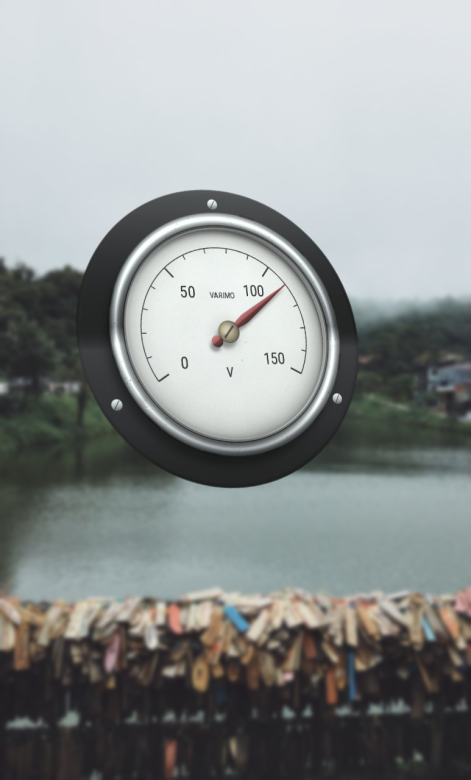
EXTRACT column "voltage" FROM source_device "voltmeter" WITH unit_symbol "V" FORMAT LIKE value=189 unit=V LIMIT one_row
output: value=110 unit=V
